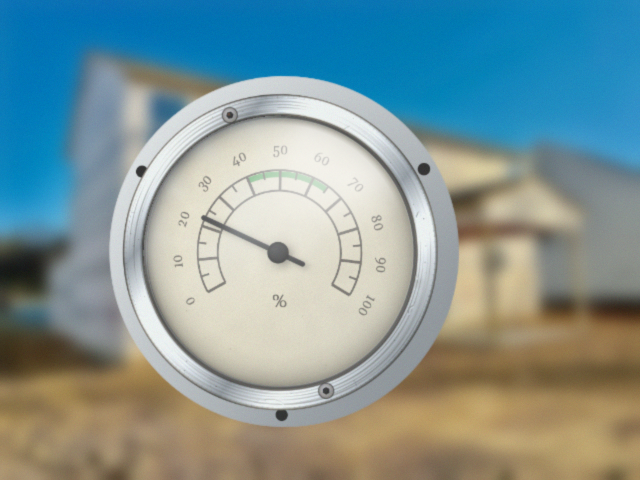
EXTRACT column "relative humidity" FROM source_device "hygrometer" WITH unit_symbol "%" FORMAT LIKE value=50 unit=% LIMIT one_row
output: value=22.5 unit=%
